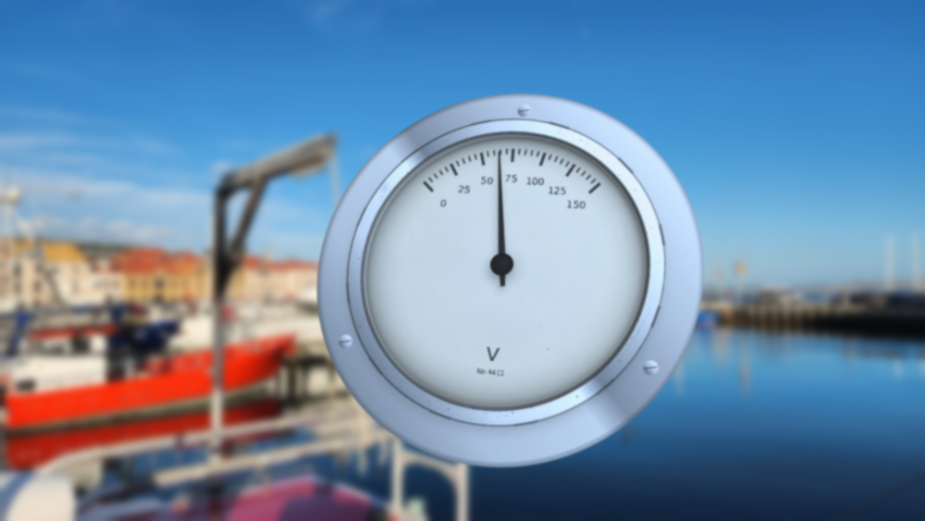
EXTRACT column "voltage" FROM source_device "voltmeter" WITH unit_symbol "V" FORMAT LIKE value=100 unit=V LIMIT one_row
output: value=65 unit=V
